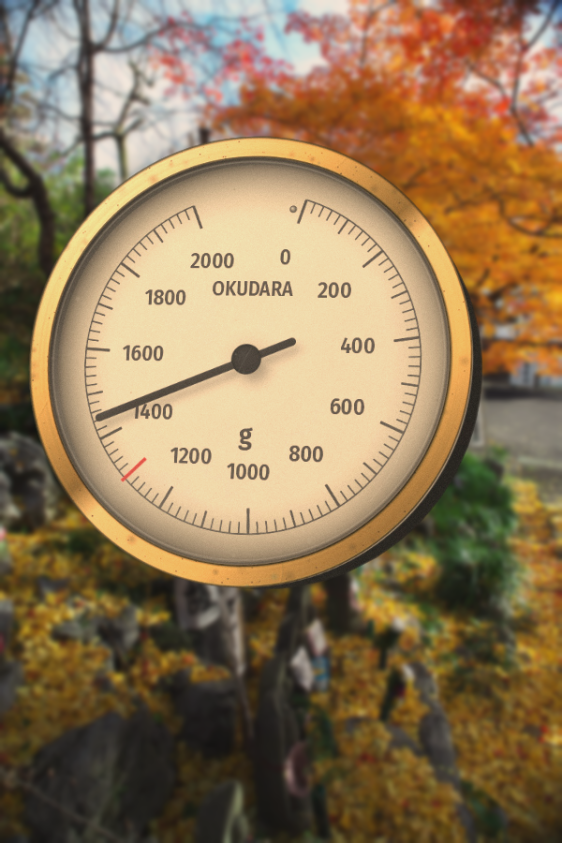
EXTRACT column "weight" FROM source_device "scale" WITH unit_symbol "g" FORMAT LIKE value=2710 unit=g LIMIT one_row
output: value=1440 unit=g
